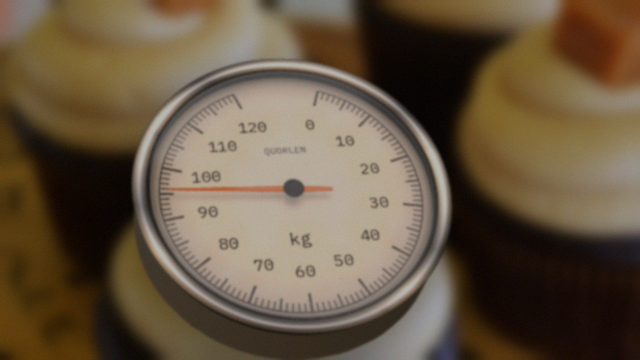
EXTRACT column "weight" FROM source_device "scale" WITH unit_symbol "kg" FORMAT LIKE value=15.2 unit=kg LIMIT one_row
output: value=95 unit=kg
